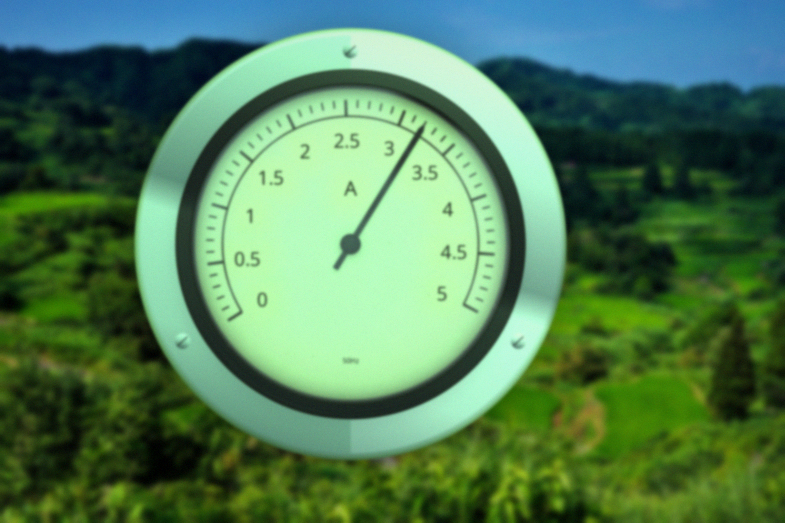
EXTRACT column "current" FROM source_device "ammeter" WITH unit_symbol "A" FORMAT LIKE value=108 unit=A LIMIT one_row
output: value=3.2 unit=A
